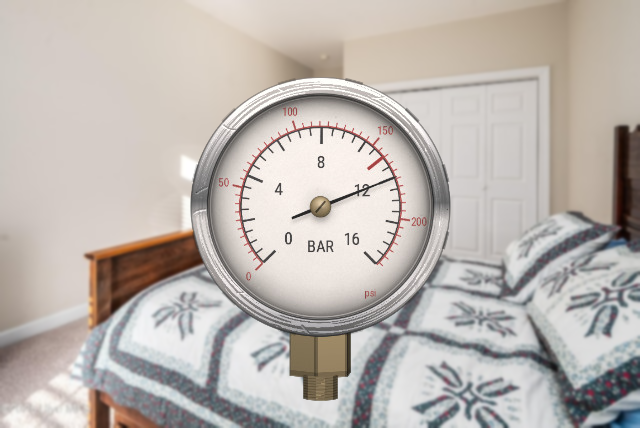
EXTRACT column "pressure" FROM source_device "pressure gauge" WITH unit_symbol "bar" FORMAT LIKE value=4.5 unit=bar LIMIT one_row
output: value=12 unit=bar
